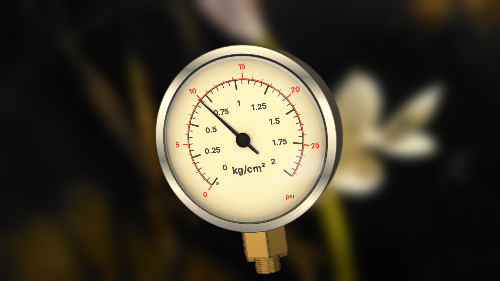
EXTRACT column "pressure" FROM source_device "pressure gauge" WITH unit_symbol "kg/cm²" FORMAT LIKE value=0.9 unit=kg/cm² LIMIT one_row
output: value=0.7 unit=kg/cm²
